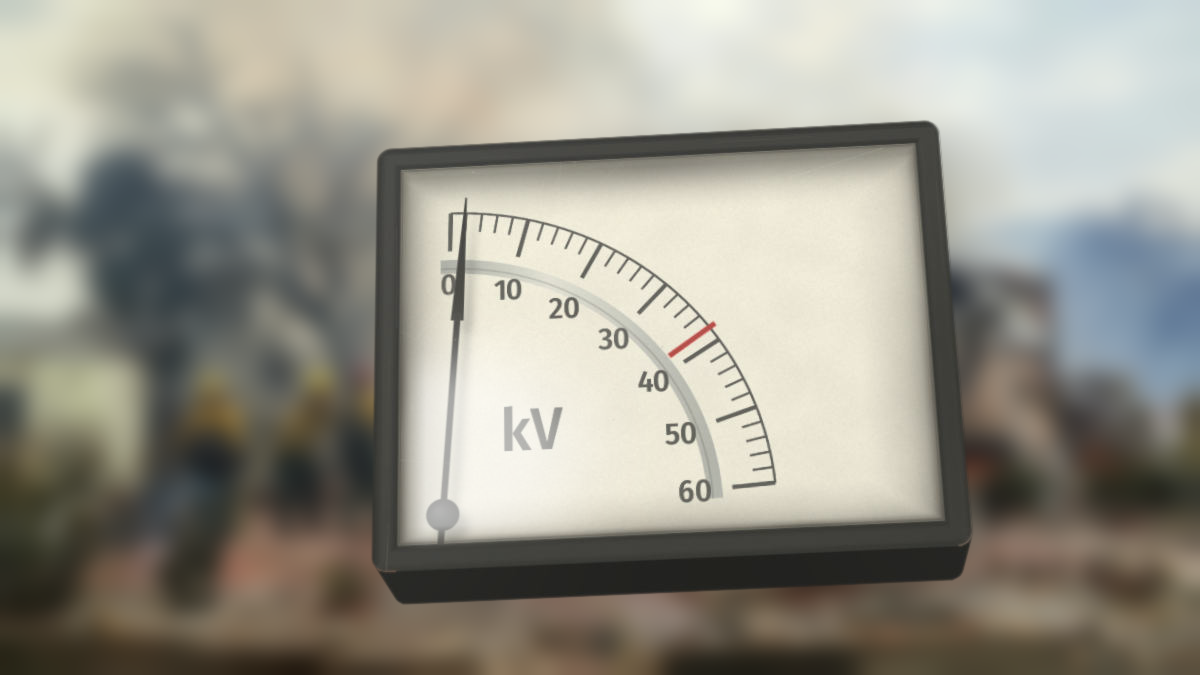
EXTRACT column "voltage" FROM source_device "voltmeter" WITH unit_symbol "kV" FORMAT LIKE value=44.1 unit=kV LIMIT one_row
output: value=2 unit=kV
